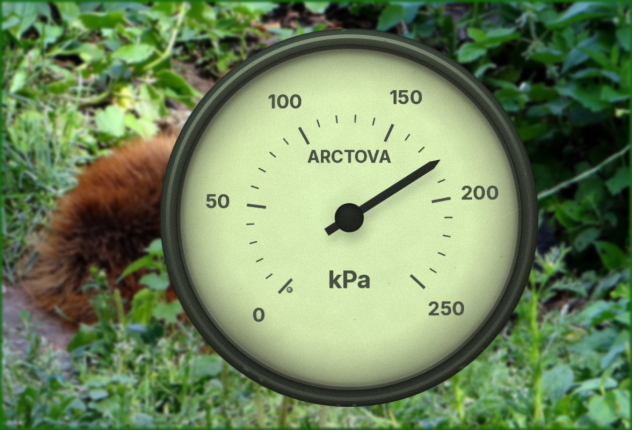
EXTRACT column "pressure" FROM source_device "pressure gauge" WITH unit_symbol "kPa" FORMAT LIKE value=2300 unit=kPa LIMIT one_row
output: value=180 unit=kPa
